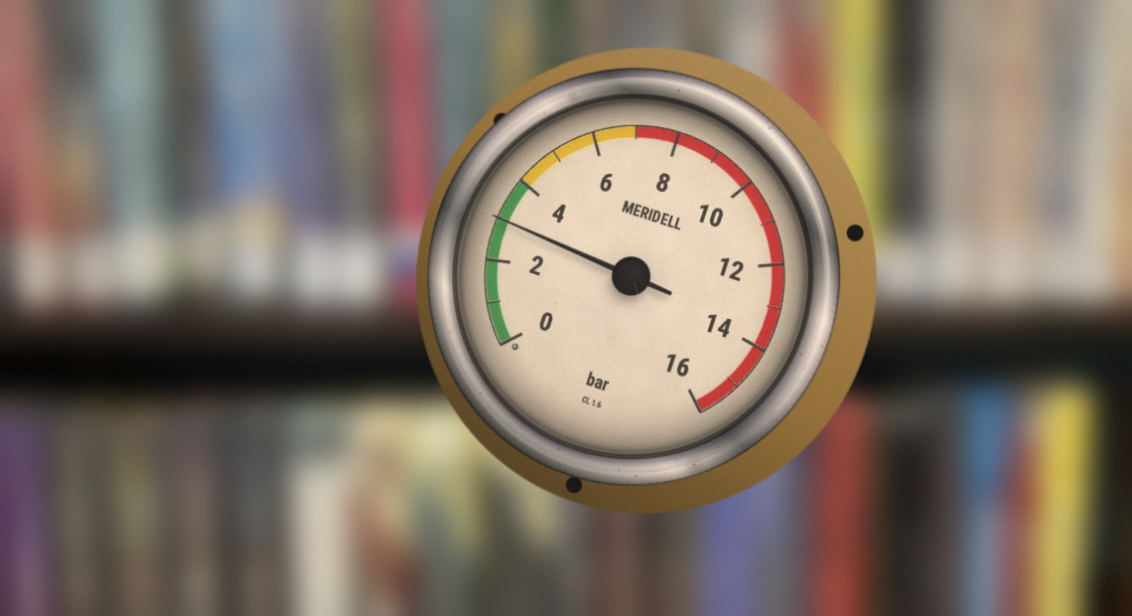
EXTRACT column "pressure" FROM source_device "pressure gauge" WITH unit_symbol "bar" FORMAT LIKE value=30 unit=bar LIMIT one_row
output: value=3 unit=bar
